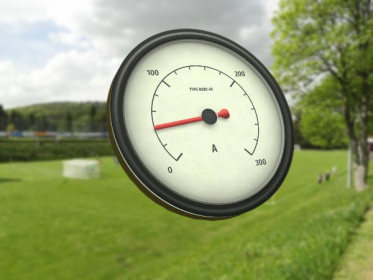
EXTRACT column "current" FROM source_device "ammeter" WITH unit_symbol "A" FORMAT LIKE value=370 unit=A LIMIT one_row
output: value=40 unit=A
